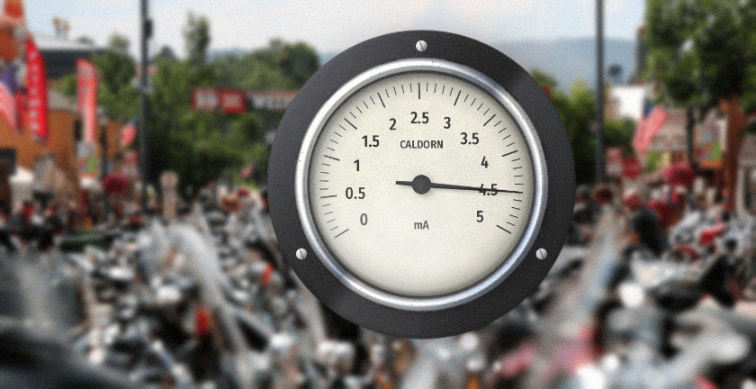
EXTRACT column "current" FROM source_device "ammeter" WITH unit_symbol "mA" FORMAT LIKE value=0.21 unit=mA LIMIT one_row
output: value=4.5 unit=mA
